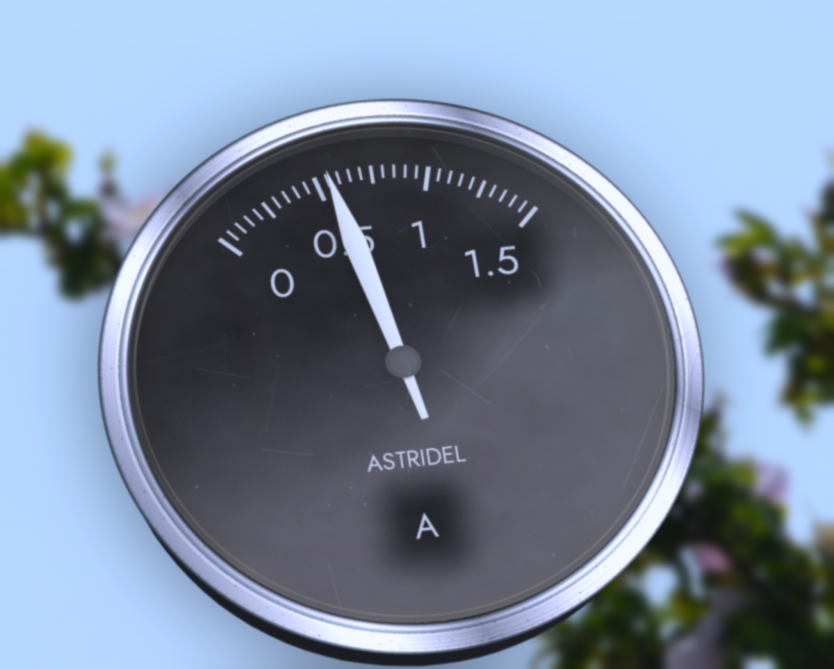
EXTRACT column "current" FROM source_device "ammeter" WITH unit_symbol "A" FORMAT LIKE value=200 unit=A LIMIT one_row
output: value=0.55 unit=A
